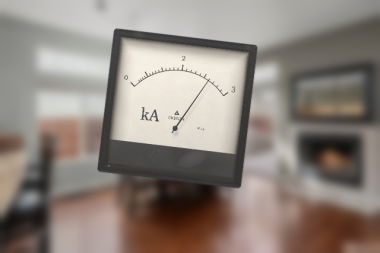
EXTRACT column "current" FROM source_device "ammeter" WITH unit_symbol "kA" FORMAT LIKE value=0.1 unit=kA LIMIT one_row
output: value=2.6 unit=kA
